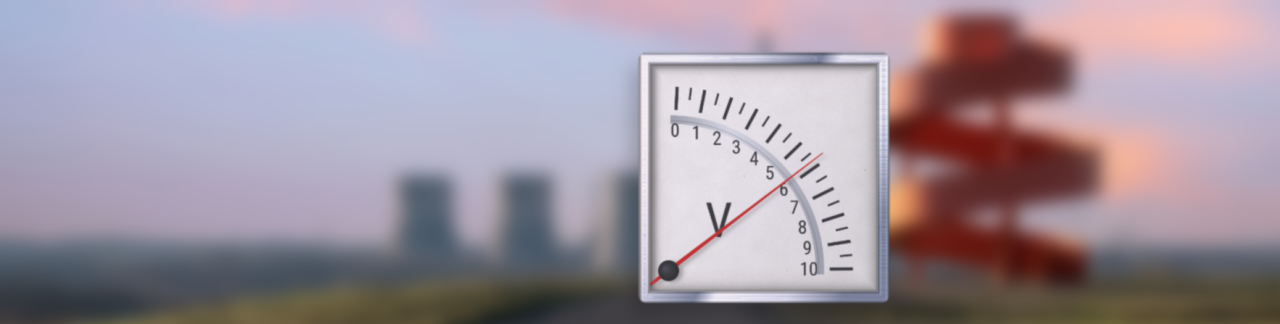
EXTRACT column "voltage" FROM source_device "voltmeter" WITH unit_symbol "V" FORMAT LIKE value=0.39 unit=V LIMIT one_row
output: value=5.75 unit=V
